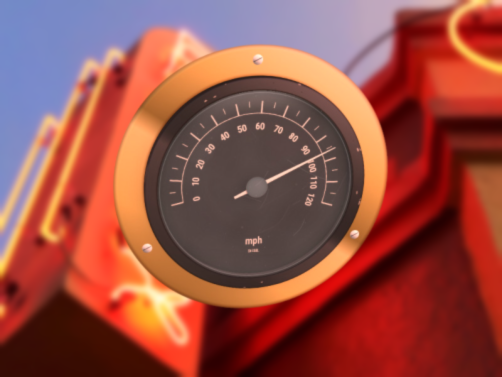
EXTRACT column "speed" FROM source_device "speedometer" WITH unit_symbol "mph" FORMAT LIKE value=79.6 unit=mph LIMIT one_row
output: value=95 unit=mph
